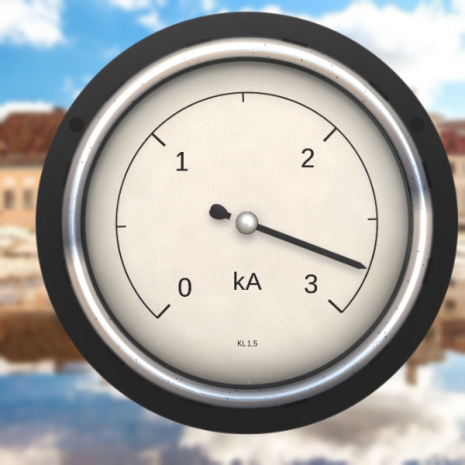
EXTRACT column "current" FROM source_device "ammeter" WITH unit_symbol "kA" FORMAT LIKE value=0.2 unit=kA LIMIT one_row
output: value=2.75 unit=kA
